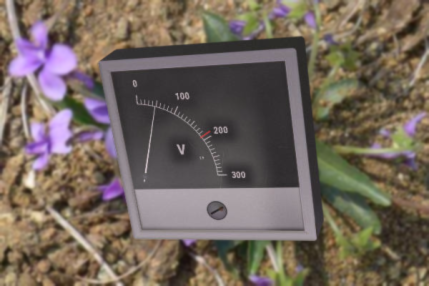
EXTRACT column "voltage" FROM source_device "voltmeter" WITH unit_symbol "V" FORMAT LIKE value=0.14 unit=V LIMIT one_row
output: value=50 unit=V
